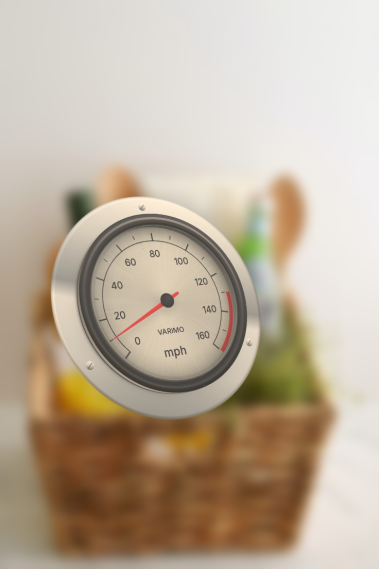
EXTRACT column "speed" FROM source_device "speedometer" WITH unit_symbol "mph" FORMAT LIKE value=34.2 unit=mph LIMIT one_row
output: value=10 unit=mph
